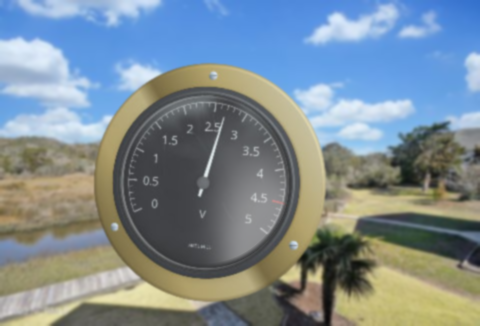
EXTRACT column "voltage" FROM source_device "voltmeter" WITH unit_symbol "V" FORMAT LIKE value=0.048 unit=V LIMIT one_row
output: value=2.7 unit=V
